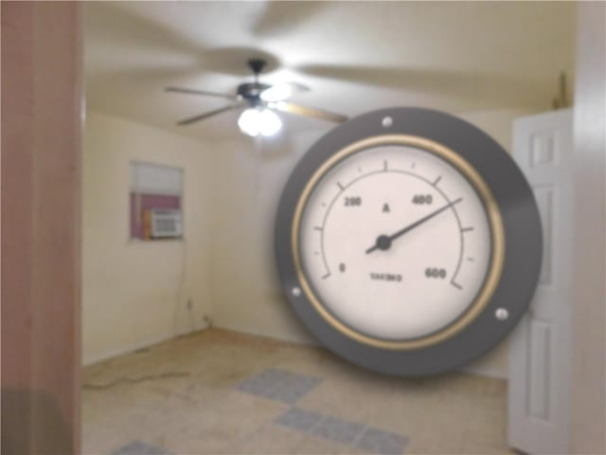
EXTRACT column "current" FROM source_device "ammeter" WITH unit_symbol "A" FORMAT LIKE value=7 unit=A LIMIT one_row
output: value=450 unit=A
